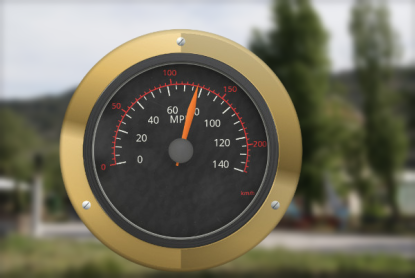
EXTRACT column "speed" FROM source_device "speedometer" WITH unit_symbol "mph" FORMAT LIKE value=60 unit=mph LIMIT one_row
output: value=77.5 unit=mph
